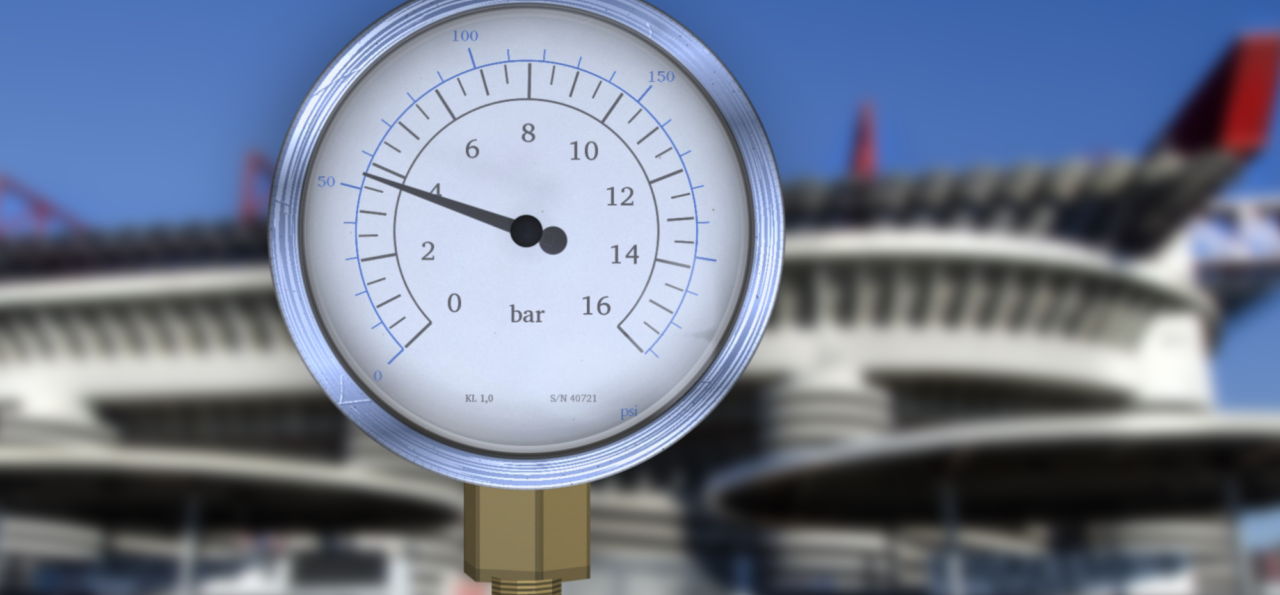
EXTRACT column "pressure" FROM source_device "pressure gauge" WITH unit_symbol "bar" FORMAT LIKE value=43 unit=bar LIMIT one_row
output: value=3.75 unit=bar
